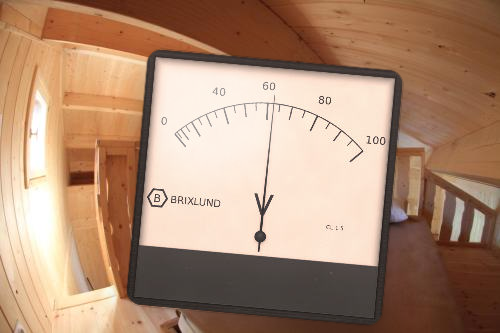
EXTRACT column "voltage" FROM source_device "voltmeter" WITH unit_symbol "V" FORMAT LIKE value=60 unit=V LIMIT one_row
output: value=62.5 unit=V
